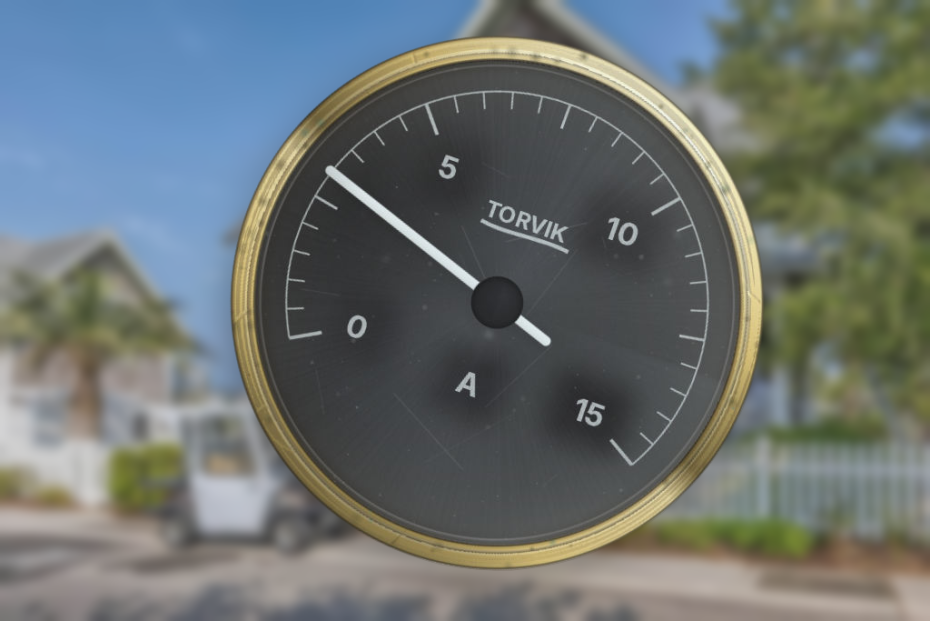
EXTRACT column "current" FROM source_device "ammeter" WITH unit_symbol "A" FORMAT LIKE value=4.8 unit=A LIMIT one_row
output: value=3 unit=A
